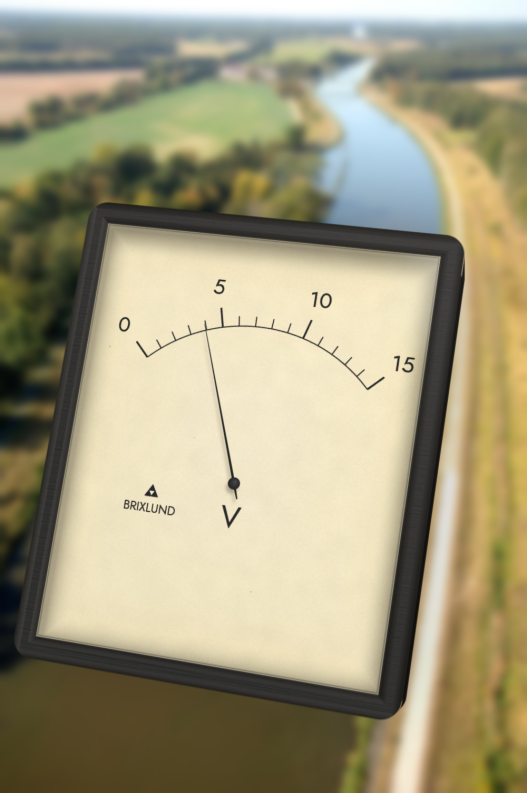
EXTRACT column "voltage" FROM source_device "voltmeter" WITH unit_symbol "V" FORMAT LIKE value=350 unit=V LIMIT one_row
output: value=4 unit=V
